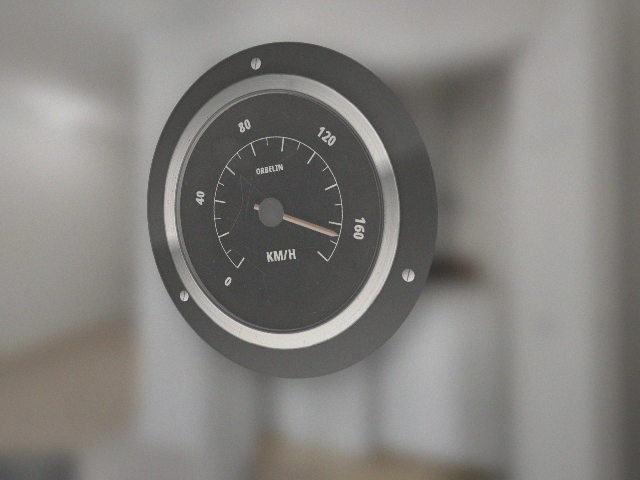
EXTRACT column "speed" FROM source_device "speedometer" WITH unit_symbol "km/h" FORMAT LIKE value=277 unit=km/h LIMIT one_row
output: value=165 unit=km/h
